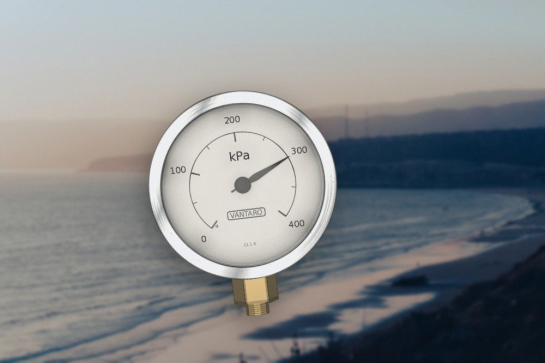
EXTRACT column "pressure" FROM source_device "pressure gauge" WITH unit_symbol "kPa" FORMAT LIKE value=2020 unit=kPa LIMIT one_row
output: value=300 unit=kPa
